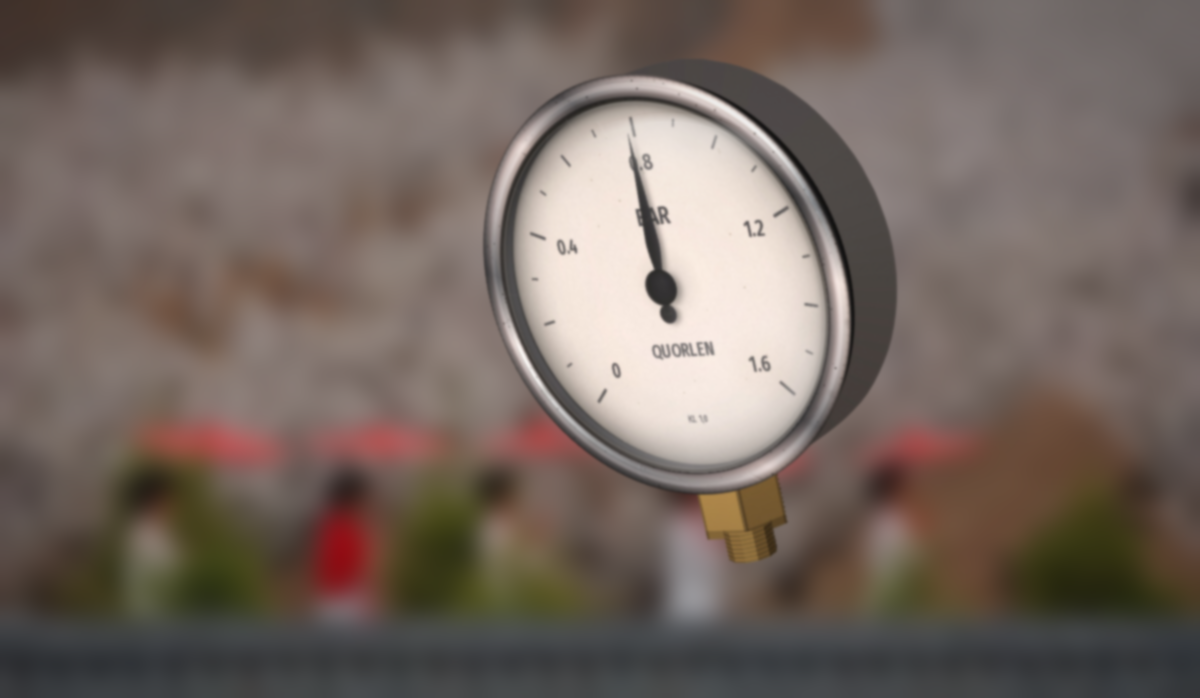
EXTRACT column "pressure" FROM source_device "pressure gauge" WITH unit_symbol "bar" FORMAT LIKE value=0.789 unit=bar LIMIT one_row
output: value=0.8 unit=bar
